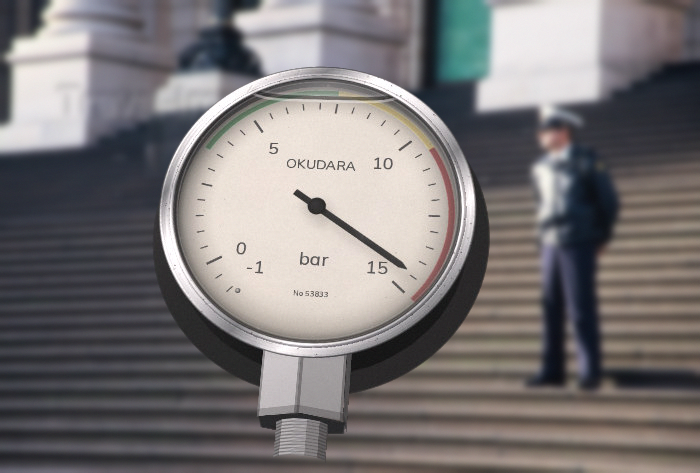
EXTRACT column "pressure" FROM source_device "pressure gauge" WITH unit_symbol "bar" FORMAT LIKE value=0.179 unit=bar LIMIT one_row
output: value=14.5 unit=bar
